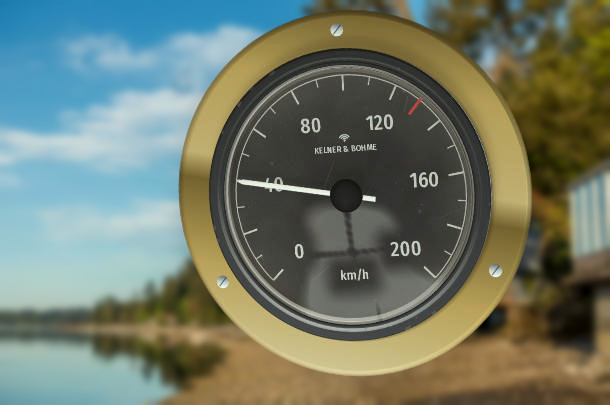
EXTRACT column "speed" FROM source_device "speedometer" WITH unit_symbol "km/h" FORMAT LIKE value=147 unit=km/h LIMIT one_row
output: value=40 unit=km/h
